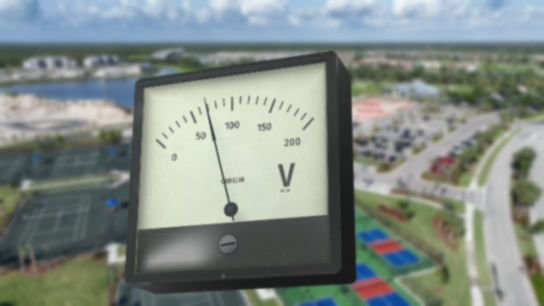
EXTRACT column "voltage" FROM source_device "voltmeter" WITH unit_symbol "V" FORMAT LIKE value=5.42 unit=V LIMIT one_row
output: value=70 unit=V
